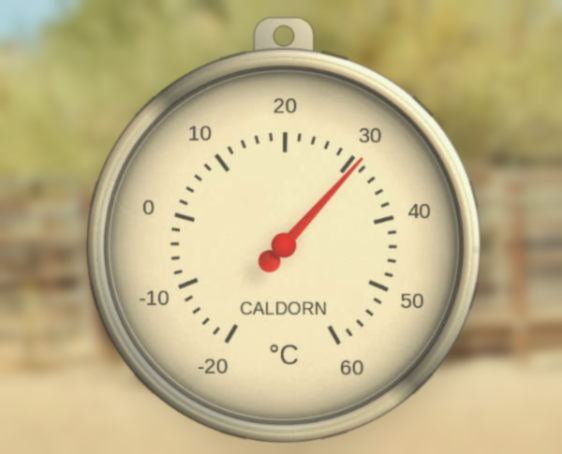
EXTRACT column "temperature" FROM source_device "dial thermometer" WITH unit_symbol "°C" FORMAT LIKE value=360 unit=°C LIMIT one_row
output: value=31 unit=°C
